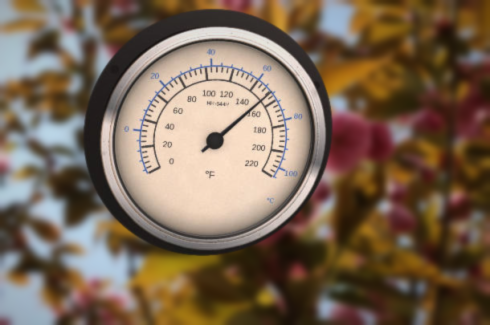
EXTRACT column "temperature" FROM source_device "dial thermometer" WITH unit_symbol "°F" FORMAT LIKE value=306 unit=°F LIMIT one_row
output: value=152 unit=°F
